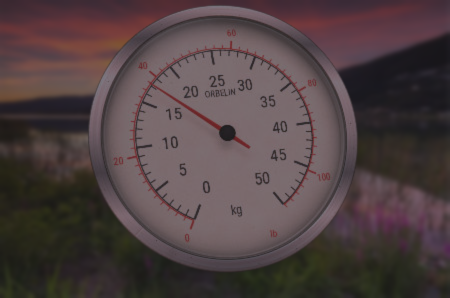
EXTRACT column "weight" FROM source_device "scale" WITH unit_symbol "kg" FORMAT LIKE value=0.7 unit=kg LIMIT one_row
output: value=17 unit=kg
